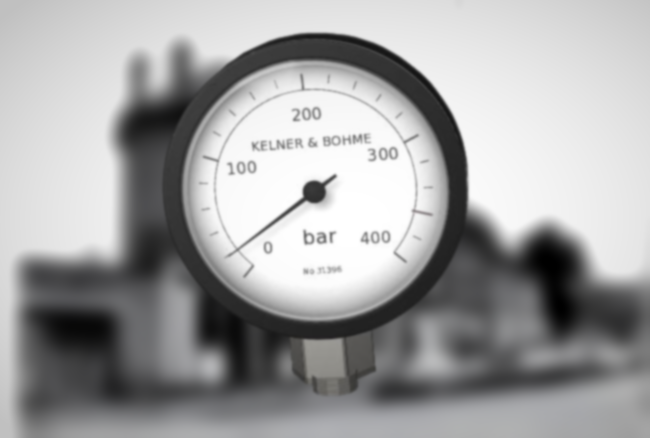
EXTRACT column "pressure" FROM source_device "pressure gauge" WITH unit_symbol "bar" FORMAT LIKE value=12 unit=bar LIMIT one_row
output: value=20 unit=bar
